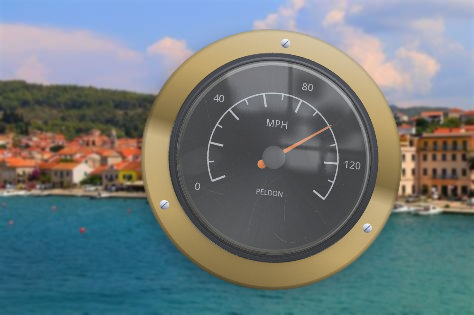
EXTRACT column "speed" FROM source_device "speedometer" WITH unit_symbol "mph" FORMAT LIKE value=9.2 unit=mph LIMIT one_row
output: value=100 unit=mph
